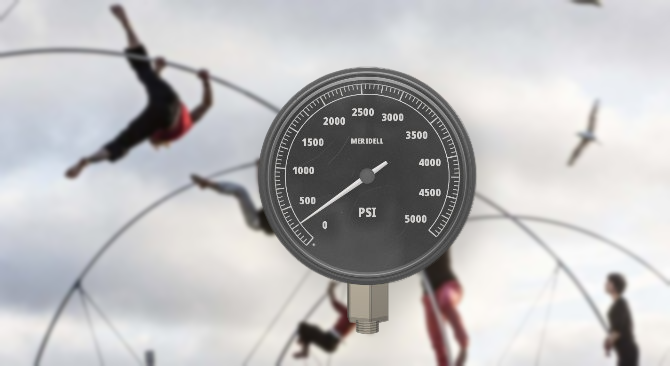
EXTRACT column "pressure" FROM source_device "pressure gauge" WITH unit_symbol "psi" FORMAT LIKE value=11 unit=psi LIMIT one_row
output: value=250 unit=psi
